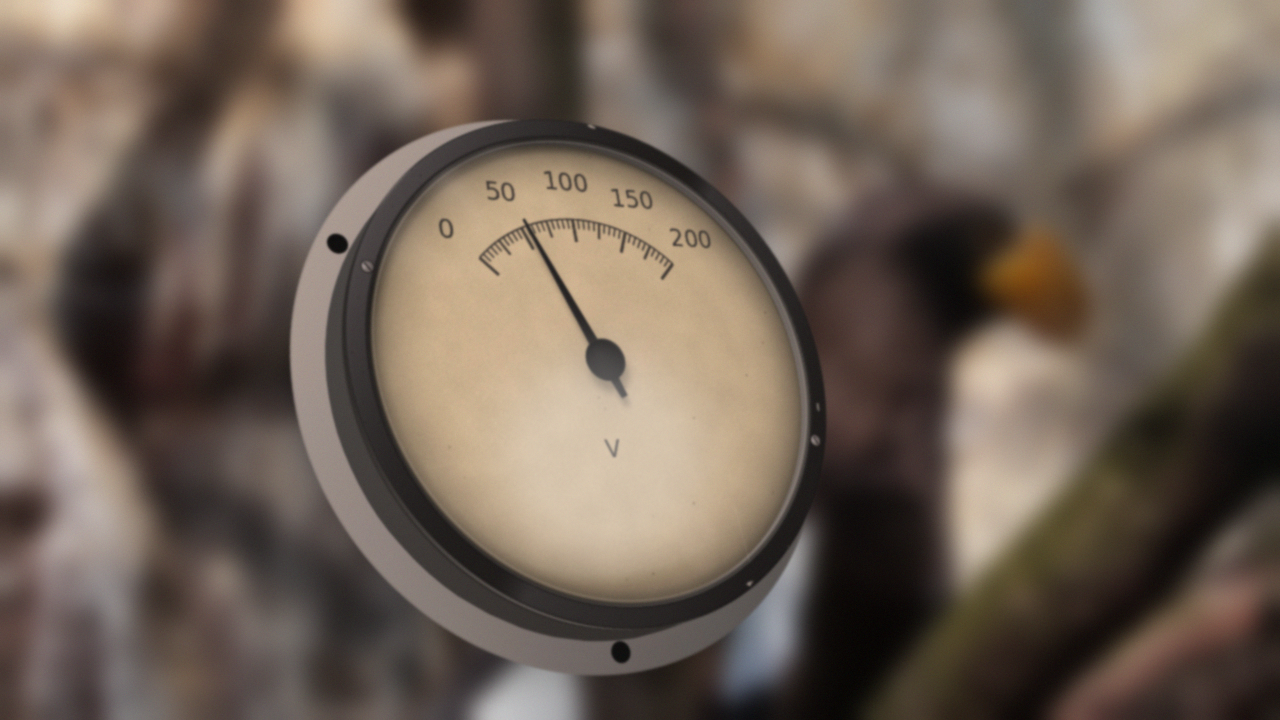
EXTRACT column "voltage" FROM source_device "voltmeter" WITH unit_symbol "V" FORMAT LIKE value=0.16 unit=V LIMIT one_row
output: value=50 unit=V
